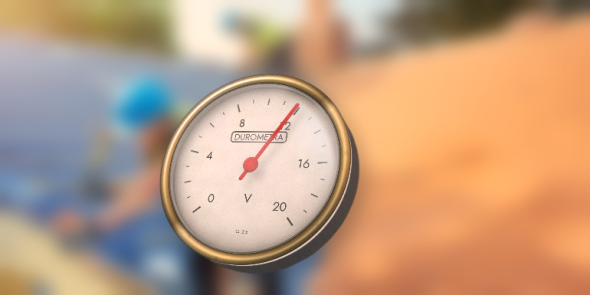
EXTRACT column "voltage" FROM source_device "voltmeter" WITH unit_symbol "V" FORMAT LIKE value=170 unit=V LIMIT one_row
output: value=12 unit=V
